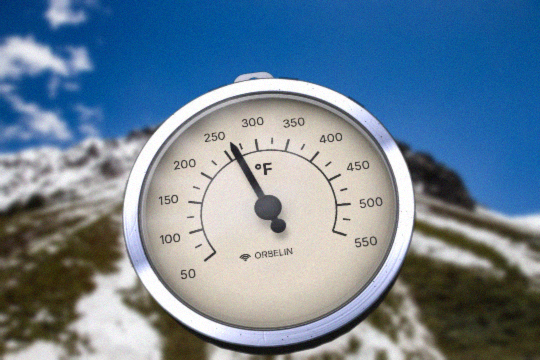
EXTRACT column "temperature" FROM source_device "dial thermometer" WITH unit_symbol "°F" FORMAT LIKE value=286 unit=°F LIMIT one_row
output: value=262.5 unit=°F
